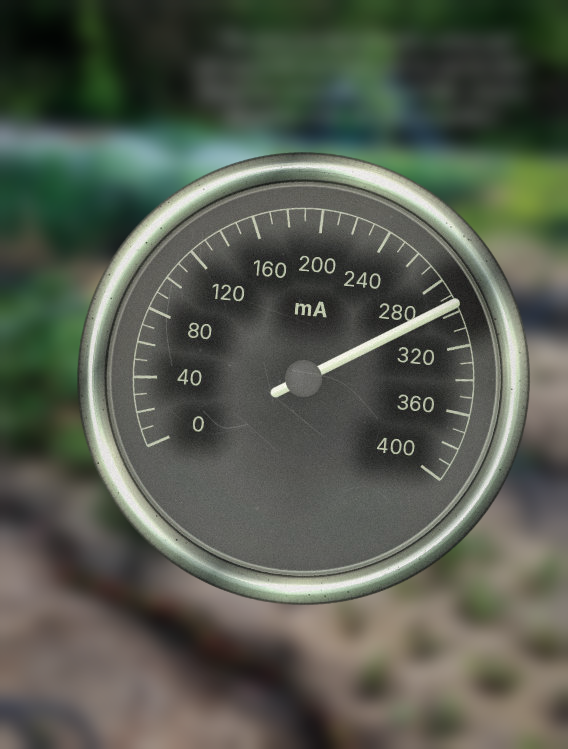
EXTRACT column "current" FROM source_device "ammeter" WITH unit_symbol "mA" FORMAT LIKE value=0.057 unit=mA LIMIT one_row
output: value=295 unit=mA
